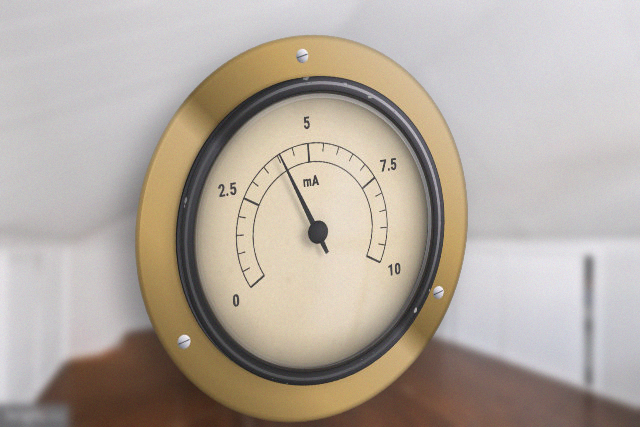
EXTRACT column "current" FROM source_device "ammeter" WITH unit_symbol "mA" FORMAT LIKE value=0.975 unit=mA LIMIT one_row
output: value=4 unit=mA
